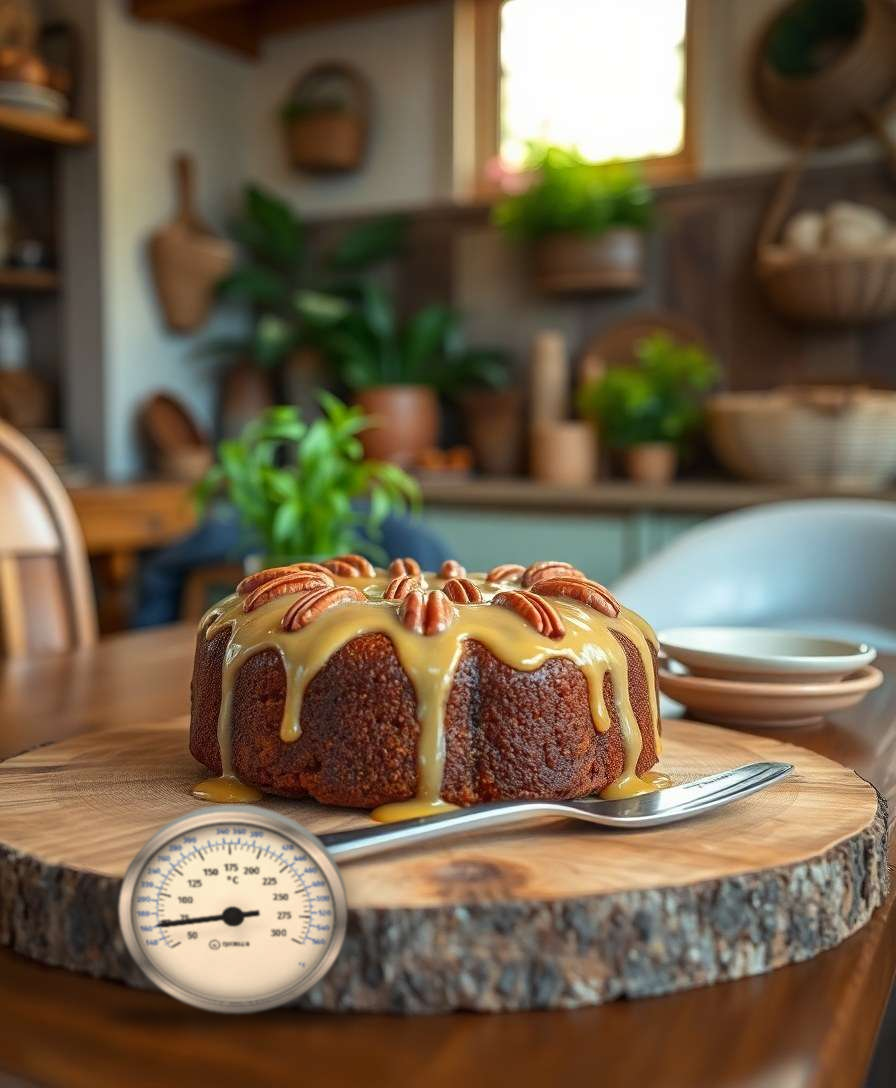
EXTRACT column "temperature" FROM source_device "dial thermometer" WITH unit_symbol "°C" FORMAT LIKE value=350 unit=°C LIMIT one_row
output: value=75 unit=°C
